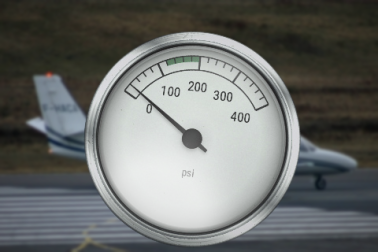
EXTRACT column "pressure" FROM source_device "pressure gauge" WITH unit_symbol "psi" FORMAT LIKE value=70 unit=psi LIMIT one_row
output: value=20 unit=psi
